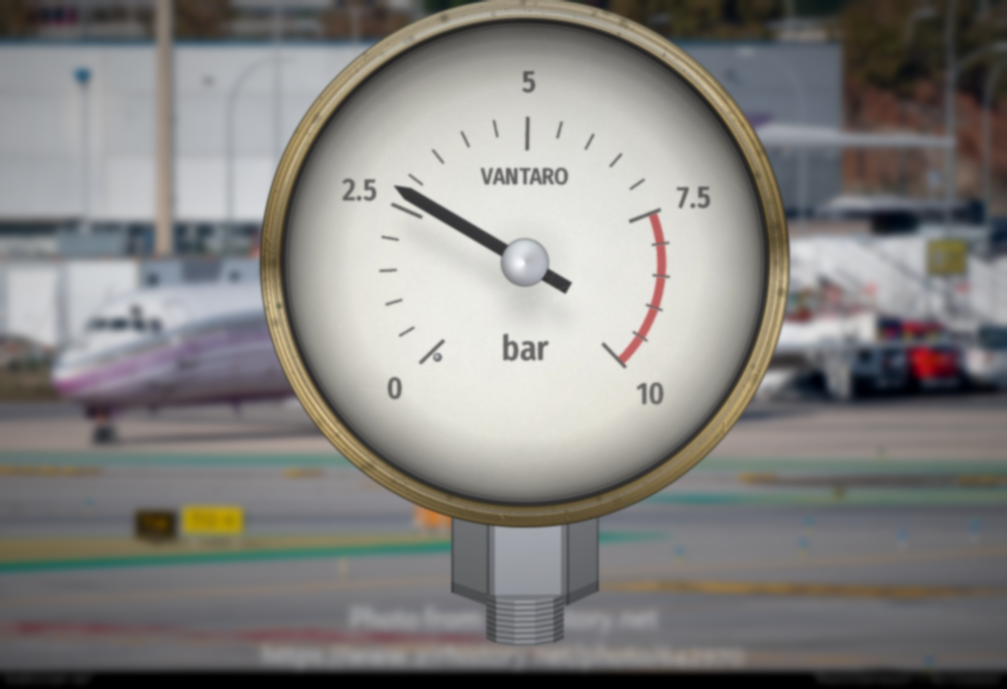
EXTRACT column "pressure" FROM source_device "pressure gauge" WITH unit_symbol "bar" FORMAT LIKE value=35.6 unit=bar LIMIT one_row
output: value=2.75 unit=bar
